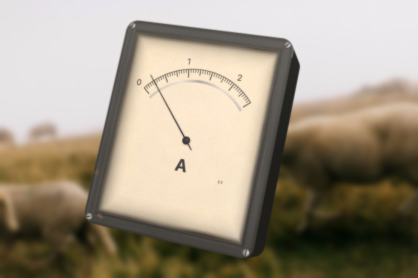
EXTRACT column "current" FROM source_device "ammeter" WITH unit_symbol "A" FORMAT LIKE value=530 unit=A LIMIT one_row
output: value=0.25 unit=A
